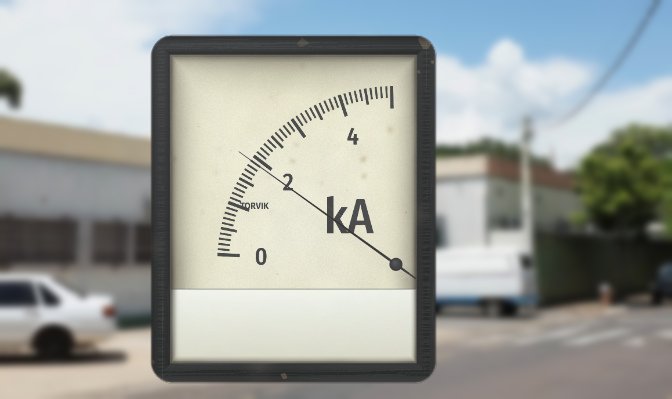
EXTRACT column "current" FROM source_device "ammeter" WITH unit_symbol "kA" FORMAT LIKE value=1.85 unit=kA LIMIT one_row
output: value=1.9 unit=kA
